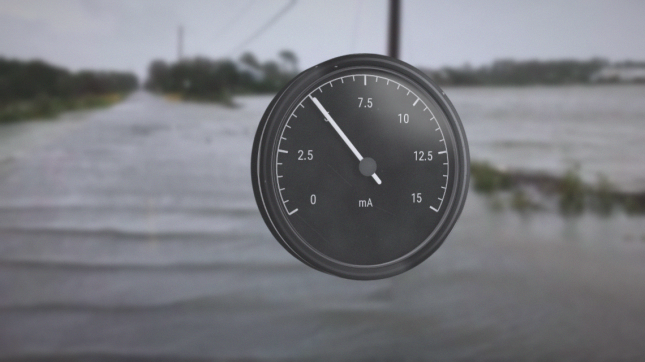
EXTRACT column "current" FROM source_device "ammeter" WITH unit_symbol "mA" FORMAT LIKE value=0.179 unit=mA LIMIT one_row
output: value=5 unit=mA
